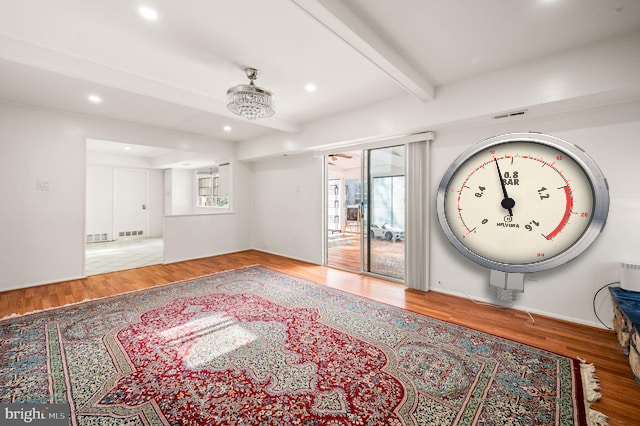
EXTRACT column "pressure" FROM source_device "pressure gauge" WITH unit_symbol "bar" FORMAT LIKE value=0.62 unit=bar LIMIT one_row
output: value=0.7 unit=bar
